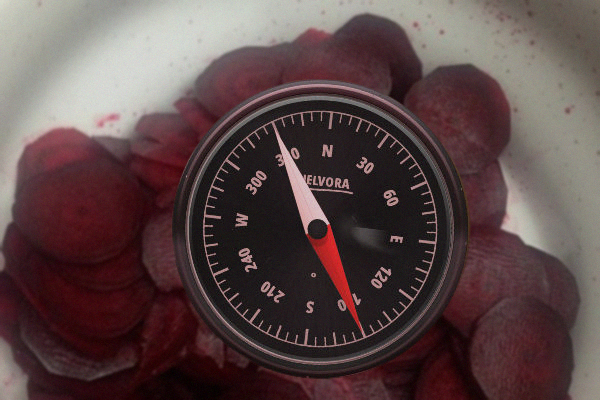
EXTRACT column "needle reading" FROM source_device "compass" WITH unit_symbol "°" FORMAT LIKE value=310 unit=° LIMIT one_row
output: value=150 unit=°
